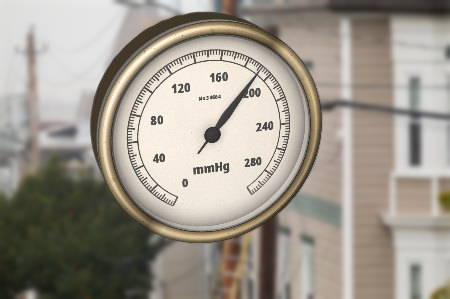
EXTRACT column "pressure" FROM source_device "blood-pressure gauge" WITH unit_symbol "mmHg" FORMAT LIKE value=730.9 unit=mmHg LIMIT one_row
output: value=190 unit=mmHg
